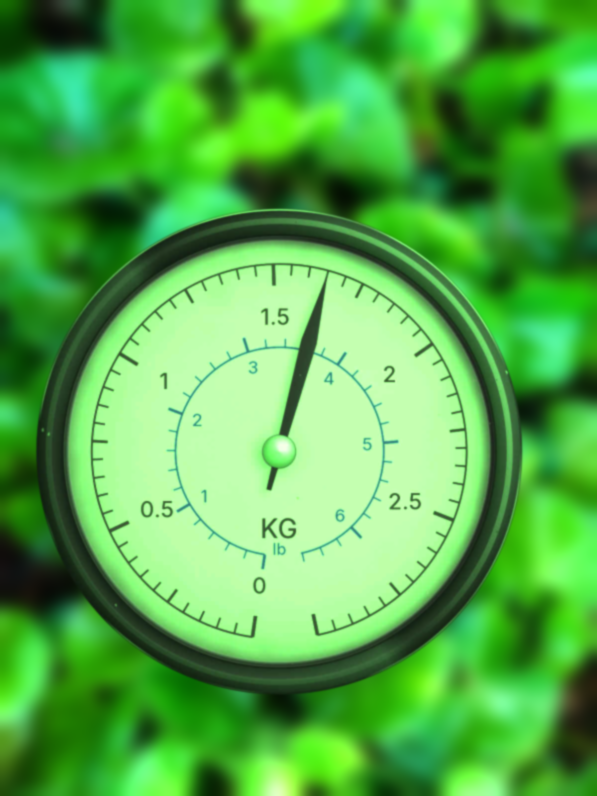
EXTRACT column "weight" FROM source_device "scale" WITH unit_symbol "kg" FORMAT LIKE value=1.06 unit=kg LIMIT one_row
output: value=1.65 unit=kg
